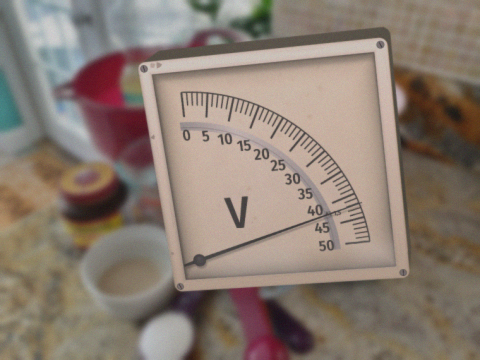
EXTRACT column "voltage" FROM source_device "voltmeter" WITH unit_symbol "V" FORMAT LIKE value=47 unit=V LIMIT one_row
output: value=42 unit=V
